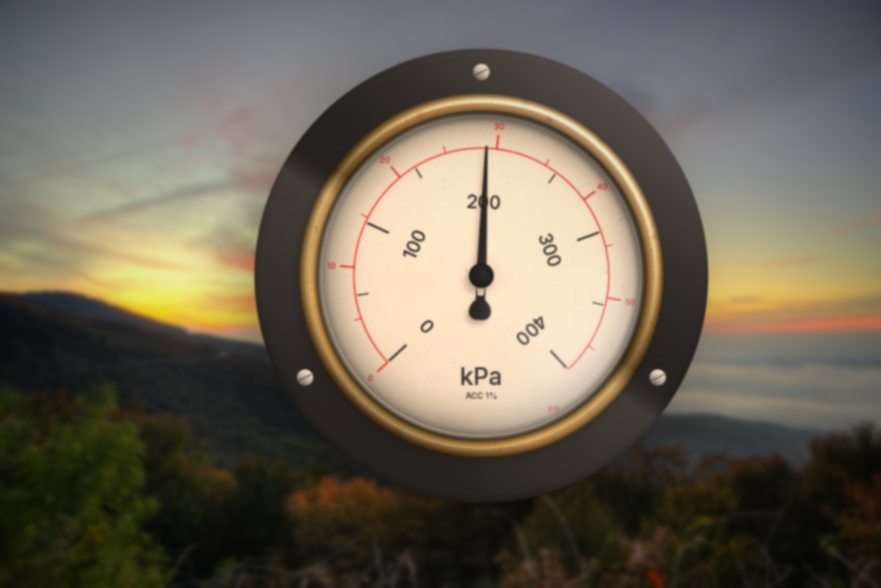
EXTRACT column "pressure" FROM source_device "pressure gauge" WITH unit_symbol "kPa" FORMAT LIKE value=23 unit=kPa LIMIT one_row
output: value=200 unit=kPa
